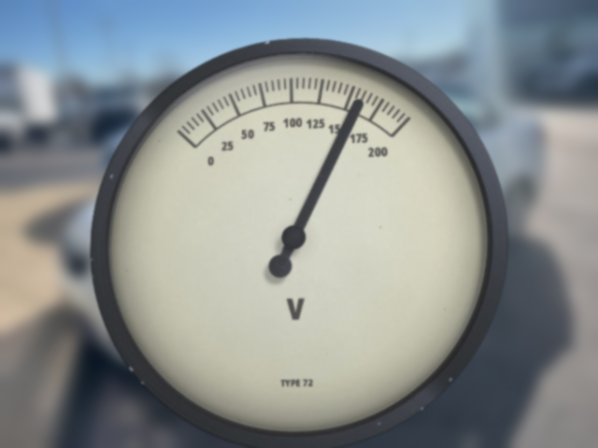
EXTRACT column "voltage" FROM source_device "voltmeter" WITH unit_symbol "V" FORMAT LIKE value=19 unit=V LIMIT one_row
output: value=160 unit=V
